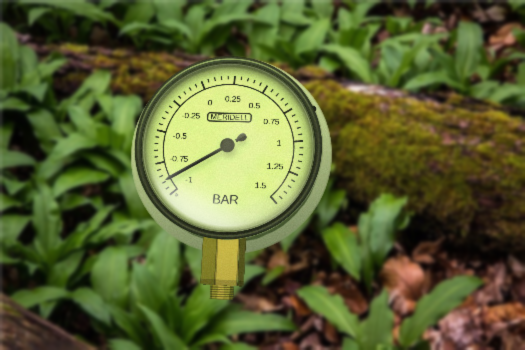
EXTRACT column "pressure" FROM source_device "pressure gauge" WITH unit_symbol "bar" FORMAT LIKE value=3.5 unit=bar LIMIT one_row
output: value=-0.9 unit=bar
